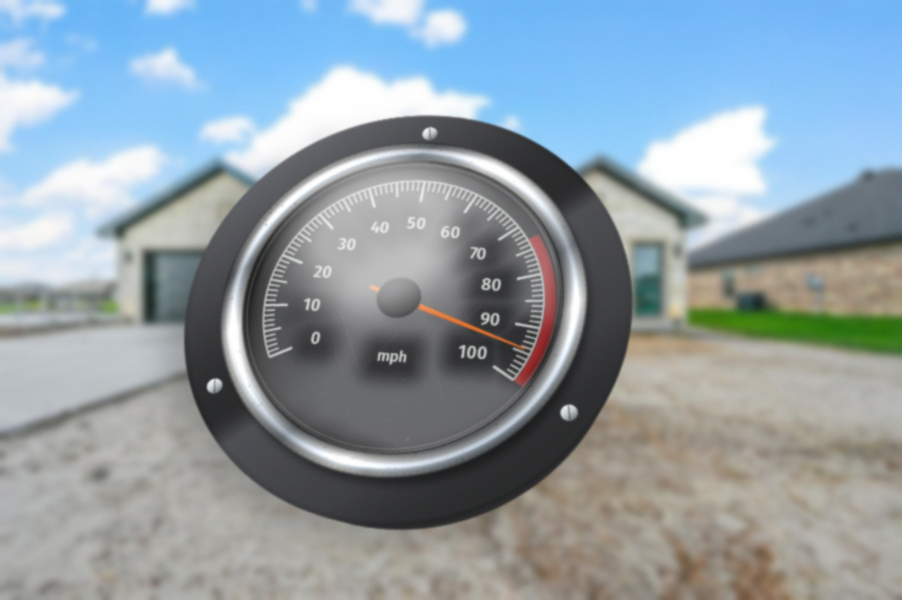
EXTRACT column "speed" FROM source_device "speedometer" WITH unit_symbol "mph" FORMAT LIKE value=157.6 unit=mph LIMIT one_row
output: value=95 unit=mph
